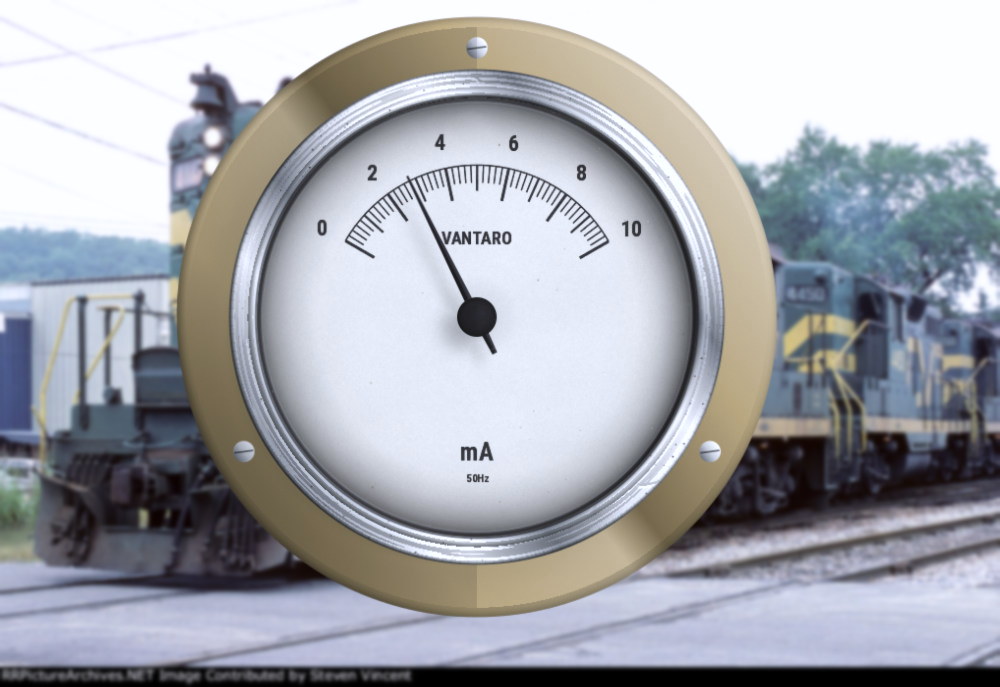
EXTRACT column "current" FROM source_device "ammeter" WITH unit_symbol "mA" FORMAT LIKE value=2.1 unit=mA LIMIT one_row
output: value=2.8 unit=mA
